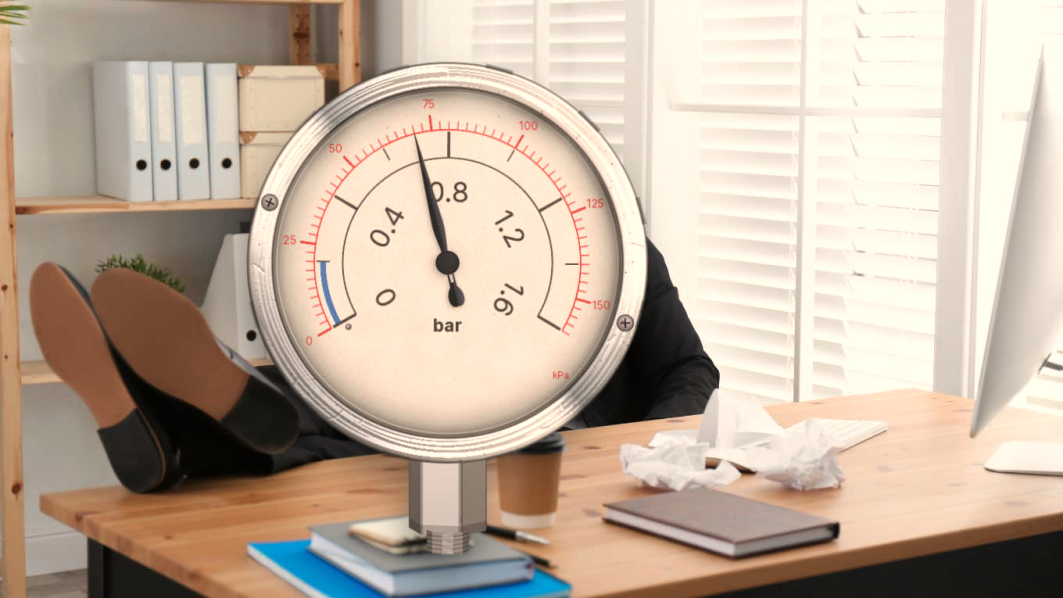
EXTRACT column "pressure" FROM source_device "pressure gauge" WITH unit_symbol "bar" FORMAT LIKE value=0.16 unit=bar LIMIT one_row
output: value=0.7 unit=bar
